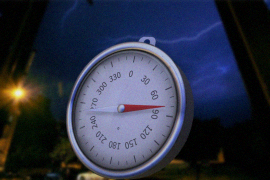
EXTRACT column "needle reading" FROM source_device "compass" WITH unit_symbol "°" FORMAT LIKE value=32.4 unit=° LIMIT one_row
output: value=80 unit=°
